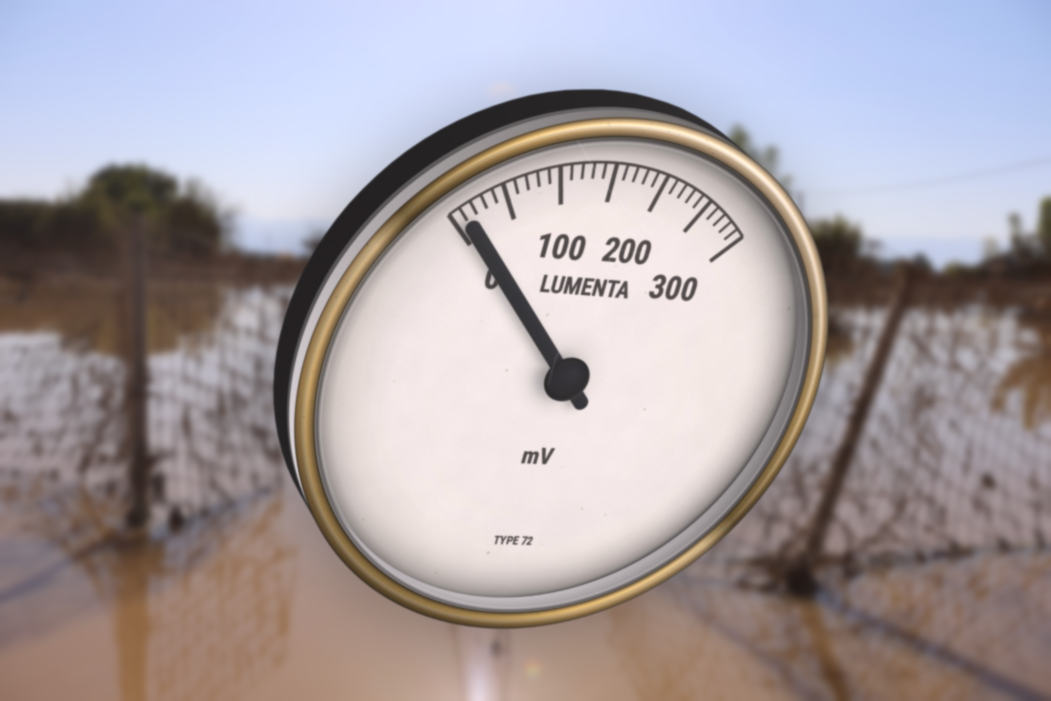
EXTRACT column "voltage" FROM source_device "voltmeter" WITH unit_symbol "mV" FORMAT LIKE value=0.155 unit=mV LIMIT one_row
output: value=10 unit=mV
